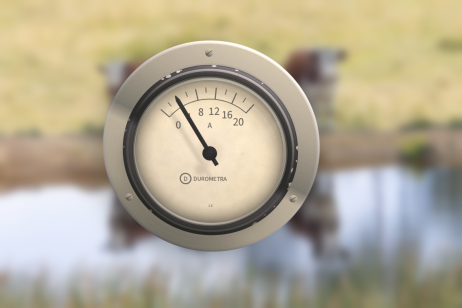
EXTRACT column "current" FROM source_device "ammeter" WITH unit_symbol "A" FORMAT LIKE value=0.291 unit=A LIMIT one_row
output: value=4 unit=A
